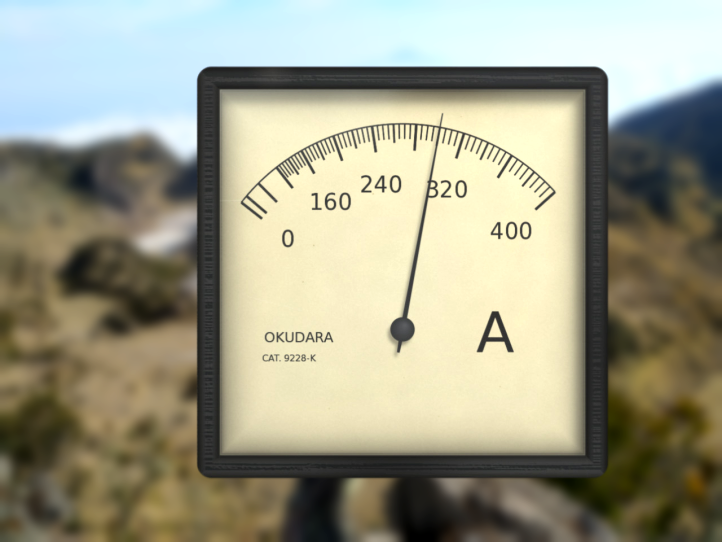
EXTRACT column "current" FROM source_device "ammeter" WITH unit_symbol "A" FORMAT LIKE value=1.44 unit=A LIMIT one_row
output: value=300 unit=A
